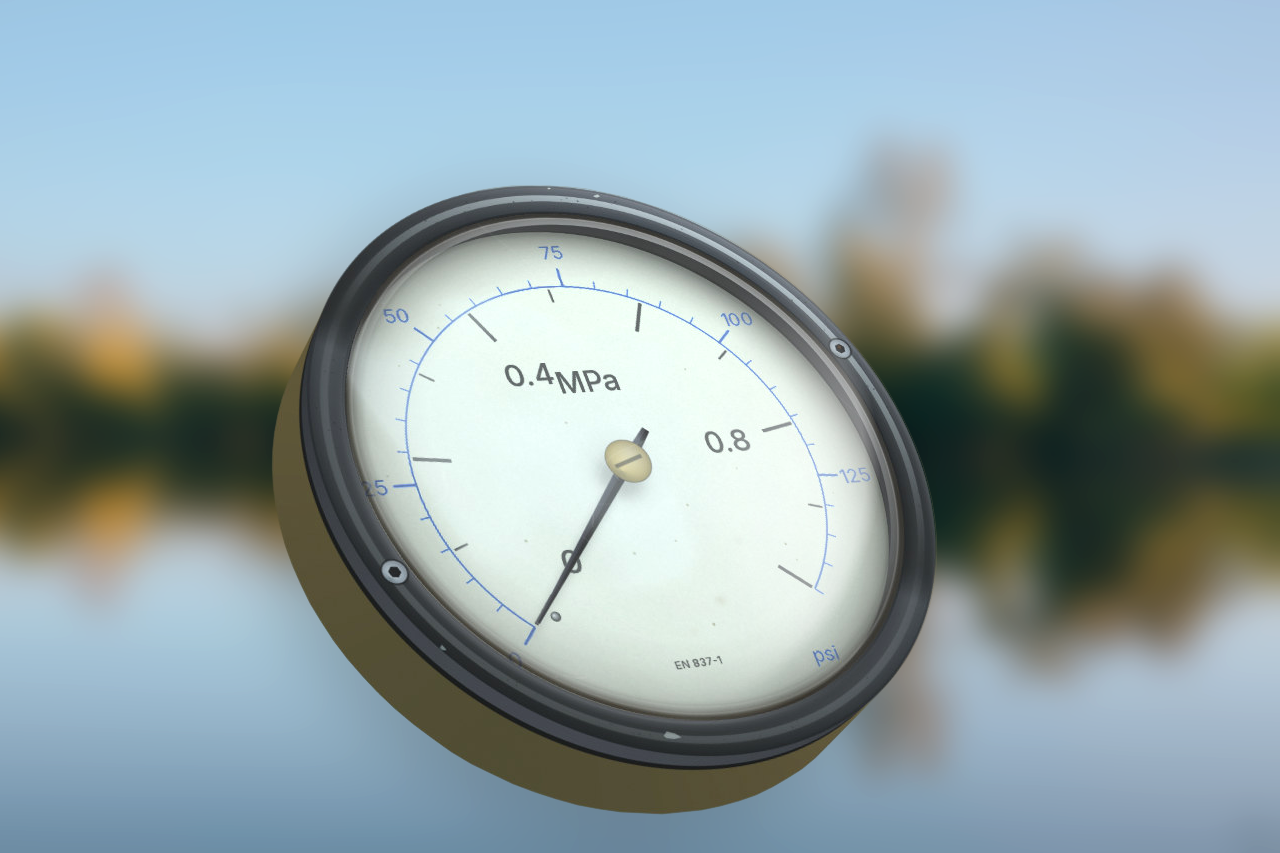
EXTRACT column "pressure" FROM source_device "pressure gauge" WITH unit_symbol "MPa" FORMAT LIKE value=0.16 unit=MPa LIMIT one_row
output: value=0 unit=MPa
